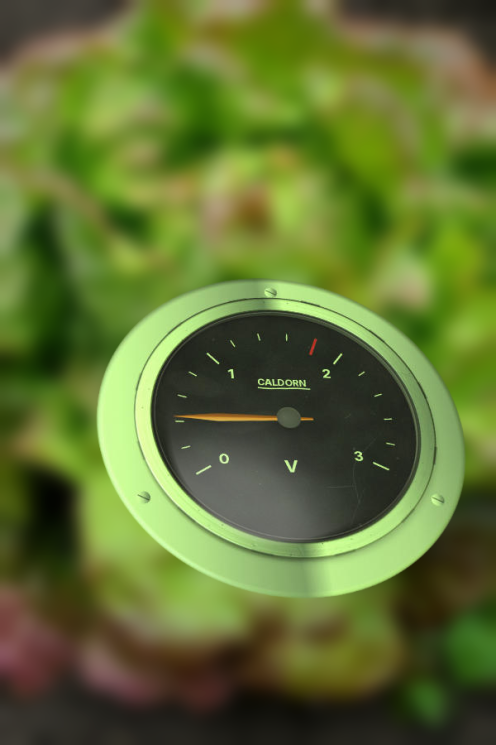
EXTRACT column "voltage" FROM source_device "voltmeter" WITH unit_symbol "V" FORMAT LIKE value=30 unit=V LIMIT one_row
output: value=0.4 unit=V
